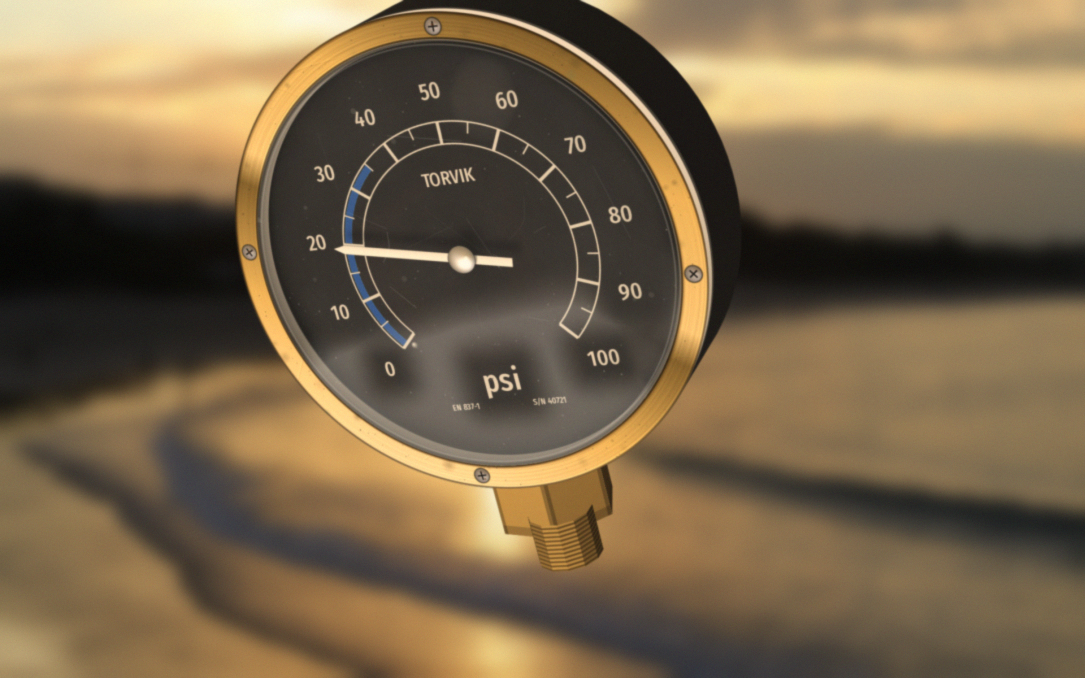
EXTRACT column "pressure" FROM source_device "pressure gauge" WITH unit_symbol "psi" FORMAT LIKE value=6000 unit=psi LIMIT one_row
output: value=20 unit=psi
